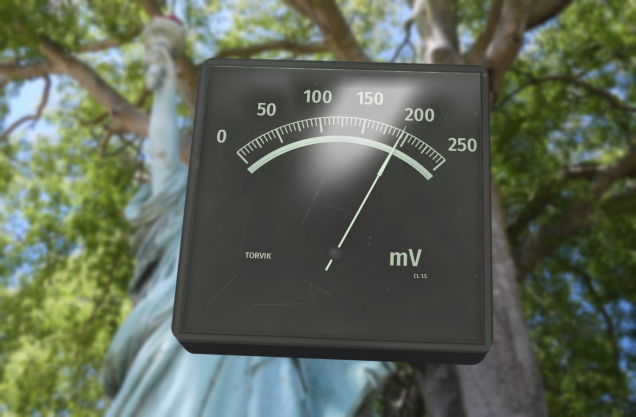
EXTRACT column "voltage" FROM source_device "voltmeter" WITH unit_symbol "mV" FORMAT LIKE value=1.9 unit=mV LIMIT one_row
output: value=195 unit=mV
